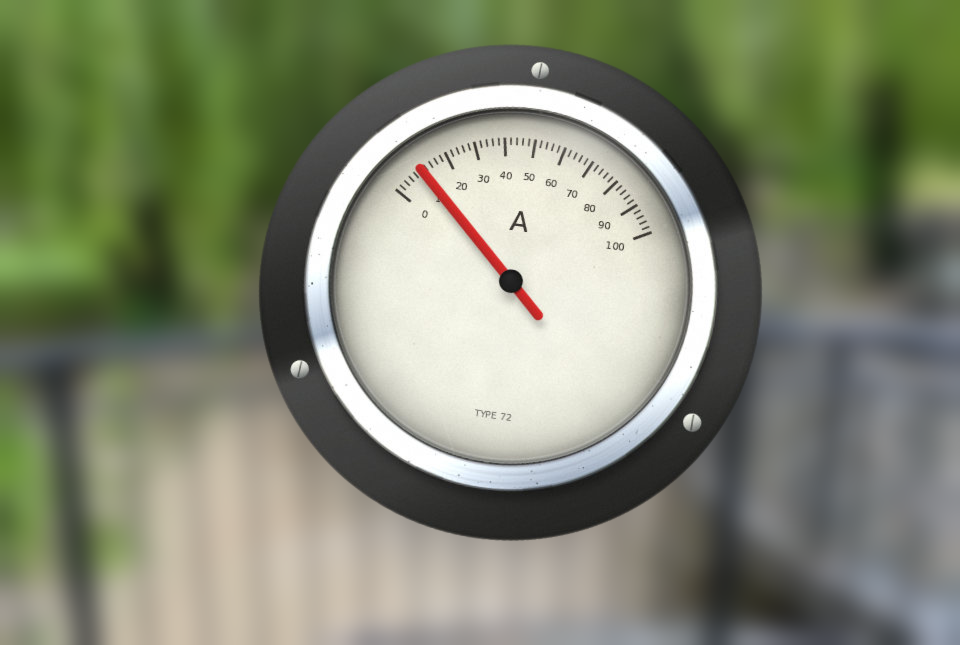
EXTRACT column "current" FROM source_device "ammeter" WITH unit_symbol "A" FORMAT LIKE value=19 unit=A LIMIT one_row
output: value=10 unit=A
